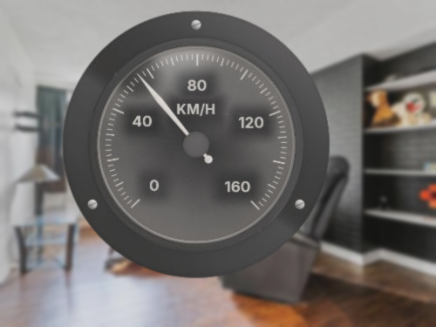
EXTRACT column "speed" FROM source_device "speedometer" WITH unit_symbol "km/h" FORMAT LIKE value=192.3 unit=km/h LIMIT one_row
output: value=56 unit=km/h
